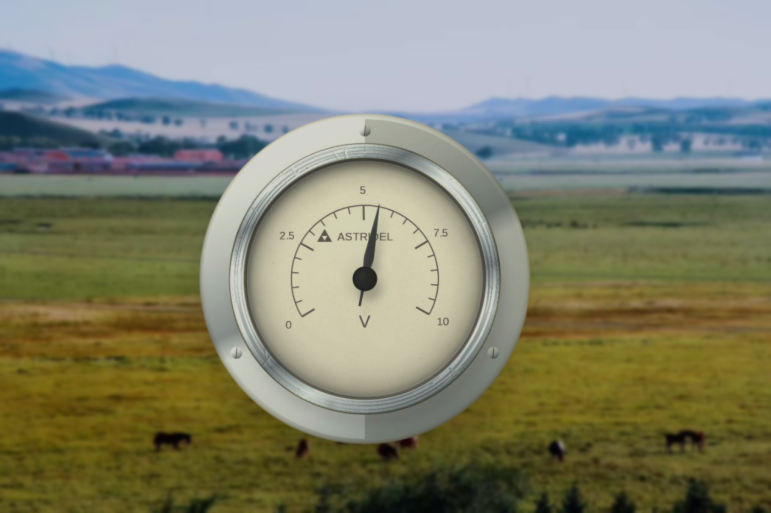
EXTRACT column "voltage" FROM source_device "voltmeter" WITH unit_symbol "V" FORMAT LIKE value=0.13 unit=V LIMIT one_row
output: value=5.5 unit=V
